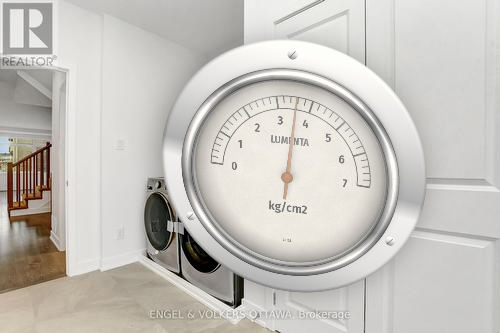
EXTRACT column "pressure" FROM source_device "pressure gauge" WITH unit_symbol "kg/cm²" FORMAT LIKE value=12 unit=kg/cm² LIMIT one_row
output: value=3.6 unit=kg/cm²
